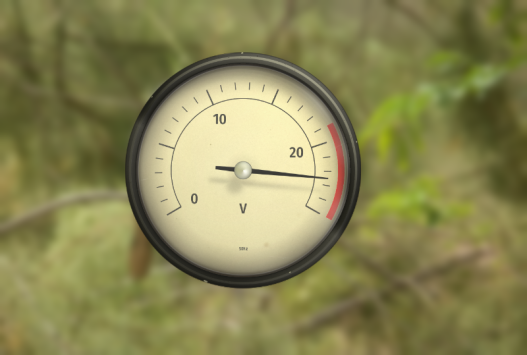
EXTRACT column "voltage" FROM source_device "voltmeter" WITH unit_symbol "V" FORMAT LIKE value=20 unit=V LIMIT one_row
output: value=22.5 unit=V
